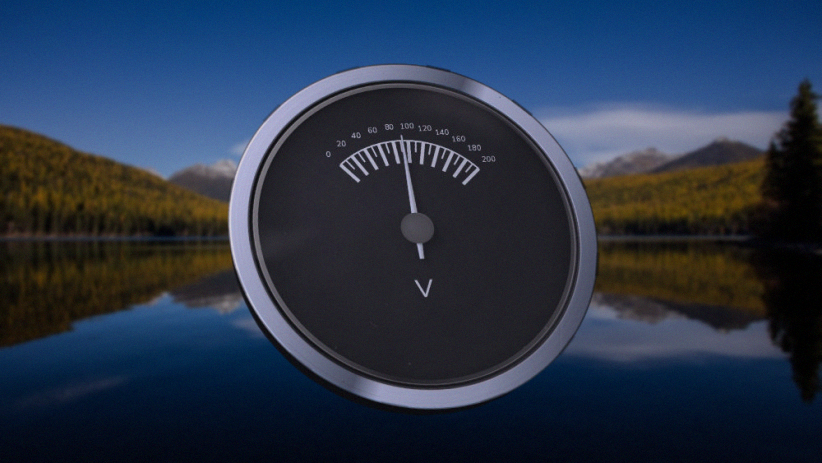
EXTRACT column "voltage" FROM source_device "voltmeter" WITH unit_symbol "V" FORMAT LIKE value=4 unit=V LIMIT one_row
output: value=90 unit=V
